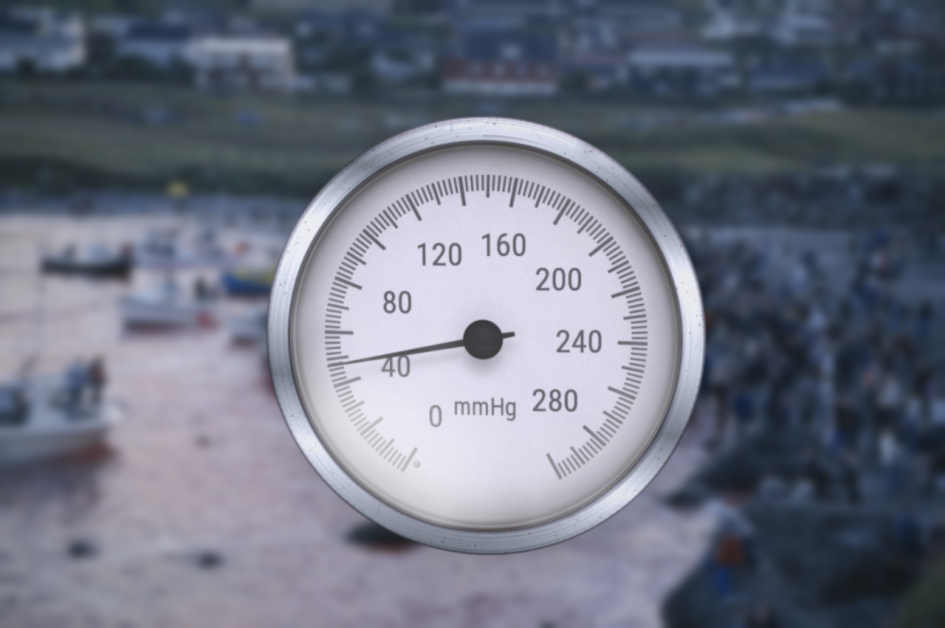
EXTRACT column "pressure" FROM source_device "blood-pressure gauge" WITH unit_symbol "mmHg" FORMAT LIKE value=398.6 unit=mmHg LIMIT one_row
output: value=48 unit=mmHg
